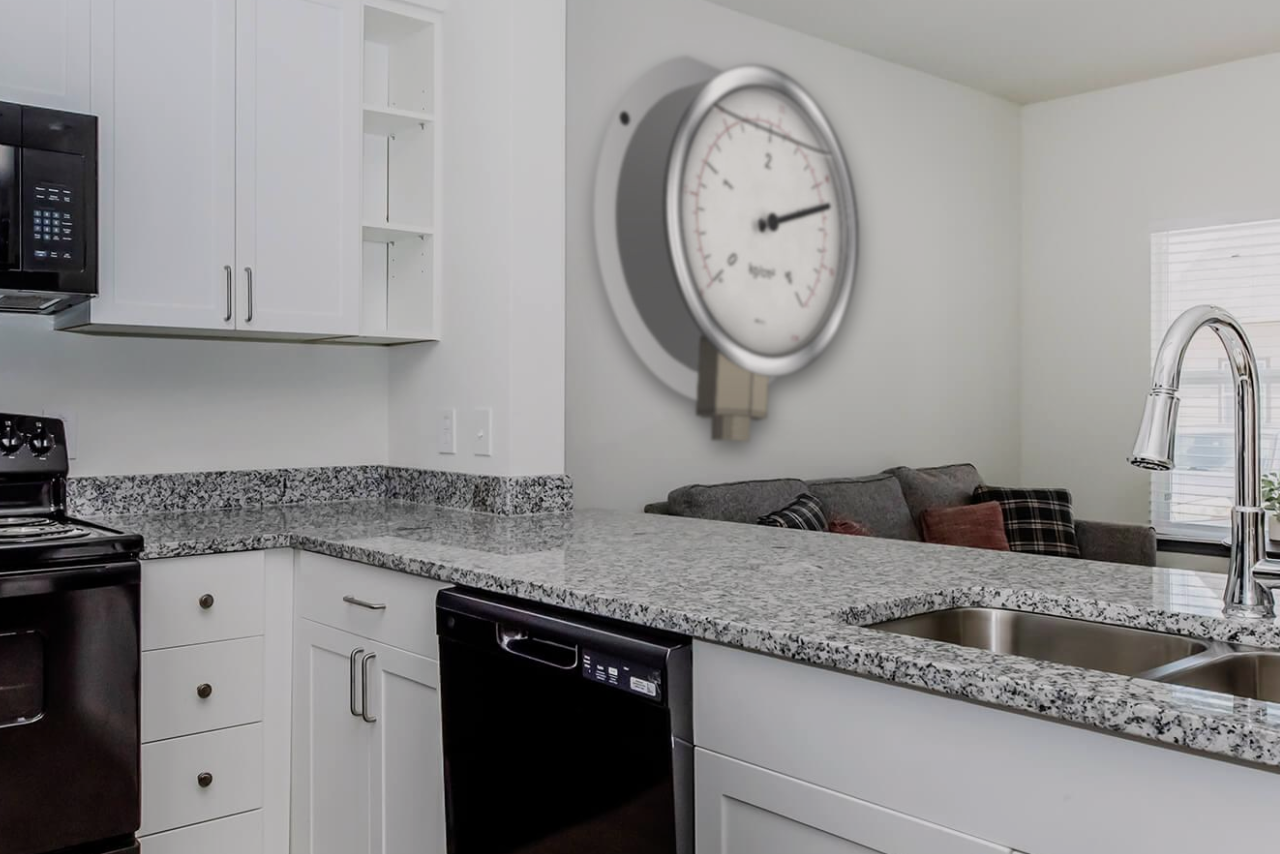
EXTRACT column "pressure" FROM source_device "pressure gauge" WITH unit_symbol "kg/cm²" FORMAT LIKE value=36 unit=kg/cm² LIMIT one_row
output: value=3 unit=kg/cm²
